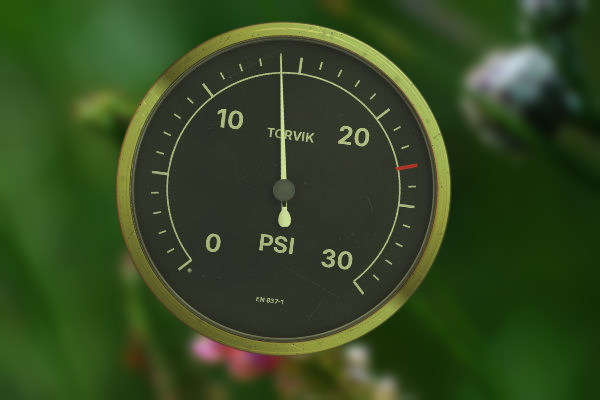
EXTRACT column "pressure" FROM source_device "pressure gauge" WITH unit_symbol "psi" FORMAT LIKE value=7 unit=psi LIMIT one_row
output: value=14 unit=psi
